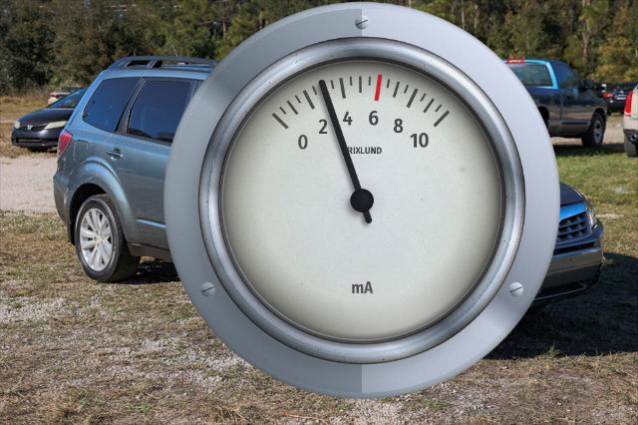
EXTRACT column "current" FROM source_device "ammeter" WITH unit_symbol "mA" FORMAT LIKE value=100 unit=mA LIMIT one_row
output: value=3 unit=mA
